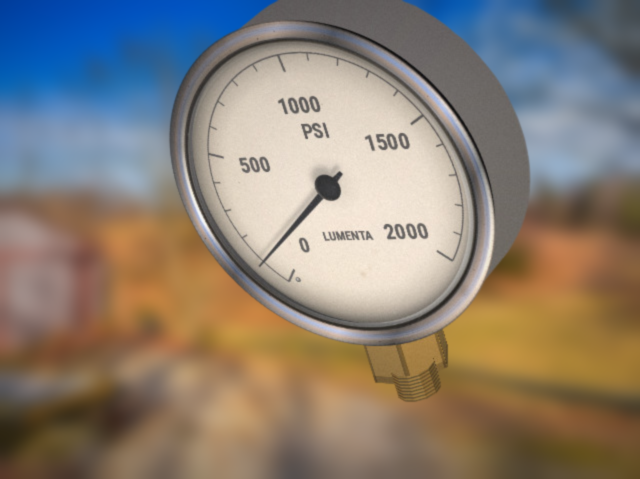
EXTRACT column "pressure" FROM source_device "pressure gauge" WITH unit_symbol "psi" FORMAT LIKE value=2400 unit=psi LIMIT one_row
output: value=100 unit=psi
